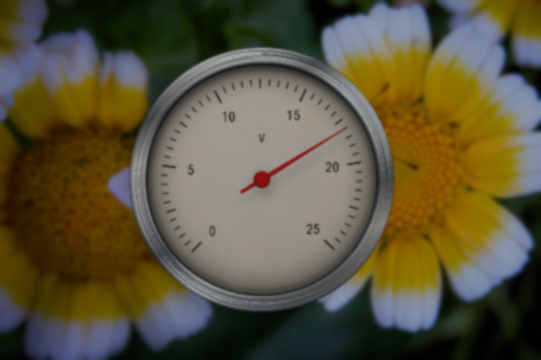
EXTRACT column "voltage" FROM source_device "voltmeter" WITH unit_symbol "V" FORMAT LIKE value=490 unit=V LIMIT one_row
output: value=18 unit=V
